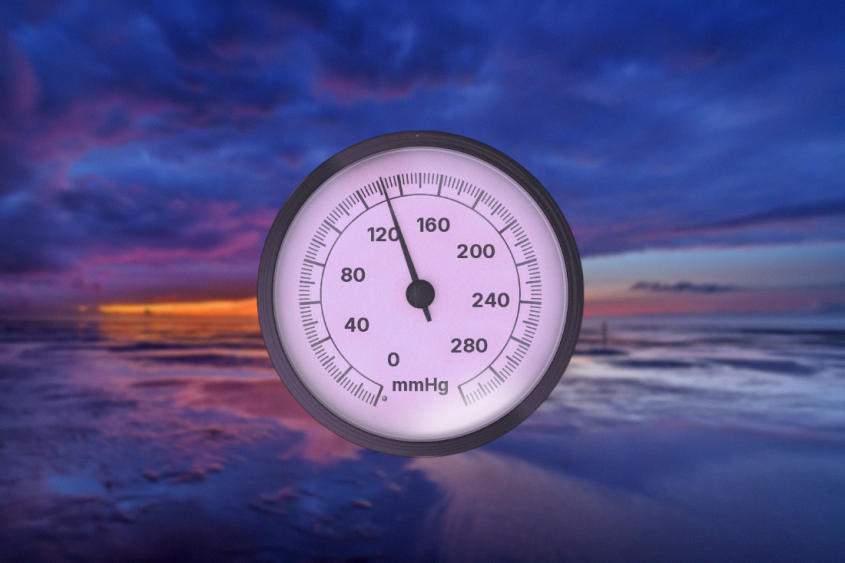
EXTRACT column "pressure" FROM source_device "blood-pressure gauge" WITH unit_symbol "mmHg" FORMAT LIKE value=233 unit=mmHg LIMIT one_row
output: value=132 unit=mmHg
